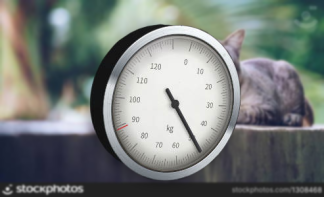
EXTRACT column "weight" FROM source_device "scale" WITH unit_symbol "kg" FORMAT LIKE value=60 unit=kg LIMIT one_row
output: value=50 unit=kg
